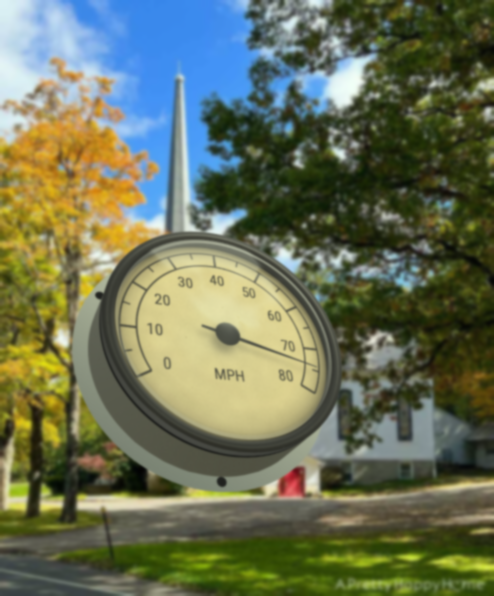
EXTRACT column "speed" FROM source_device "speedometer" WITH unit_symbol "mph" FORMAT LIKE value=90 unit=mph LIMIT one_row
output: value=75 unit=mph
